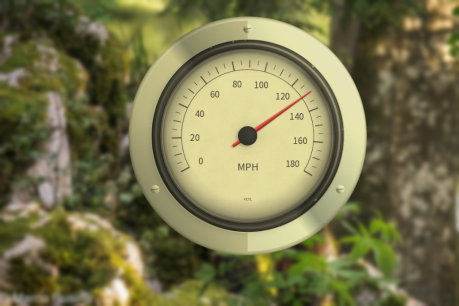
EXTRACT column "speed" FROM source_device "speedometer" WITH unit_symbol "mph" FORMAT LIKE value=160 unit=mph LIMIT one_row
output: value=130 unit=mph
